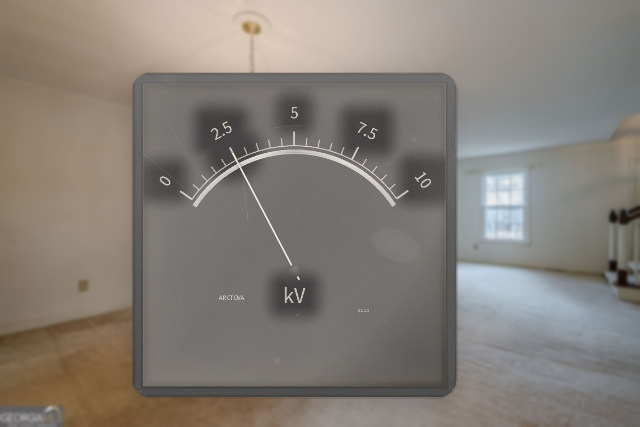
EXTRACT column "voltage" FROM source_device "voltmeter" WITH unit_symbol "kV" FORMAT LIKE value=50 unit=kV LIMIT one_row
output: value=2.5 unit=kV
